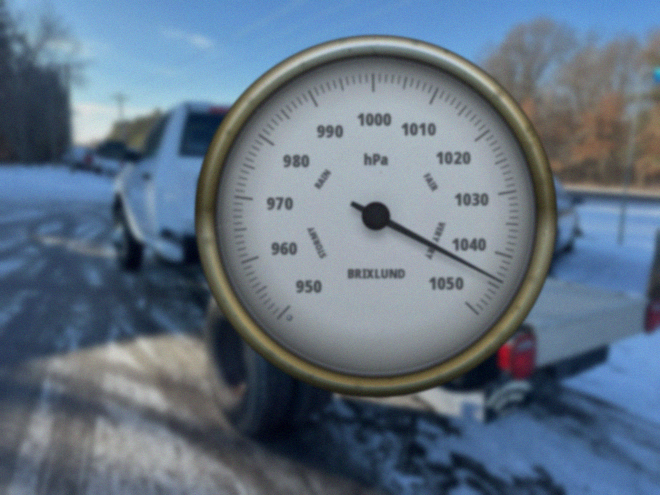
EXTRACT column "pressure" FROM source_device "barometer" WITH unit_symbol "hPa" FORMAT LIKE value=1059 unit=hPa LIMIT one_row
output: value=1044 unit=hPa
